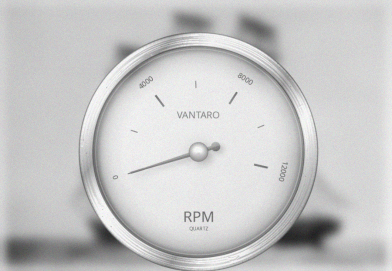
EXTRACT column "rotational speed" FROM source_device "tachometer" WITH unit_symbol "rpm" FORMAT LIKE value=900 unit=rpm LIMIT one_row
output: value=0 unit=rpm
